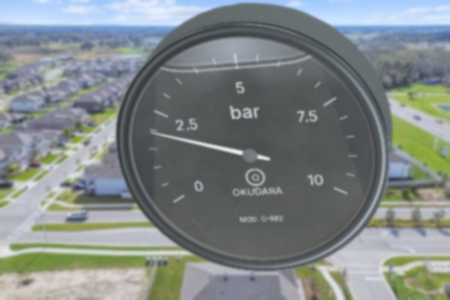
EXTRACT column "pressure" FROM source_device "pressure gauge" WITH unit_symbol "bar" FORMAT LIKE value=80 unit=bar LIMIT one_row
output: value=2 unit=bar
